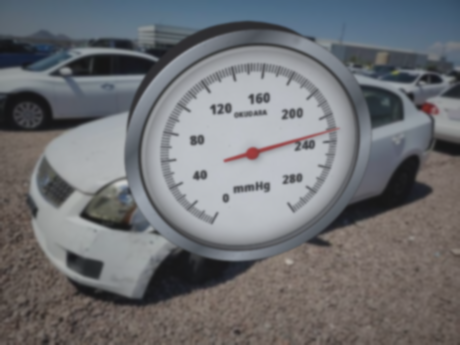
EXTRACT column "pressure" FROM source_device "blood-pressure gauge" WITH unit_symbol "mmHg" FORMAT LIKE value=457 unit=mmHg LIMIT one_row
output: value=230 unit=mmHg
